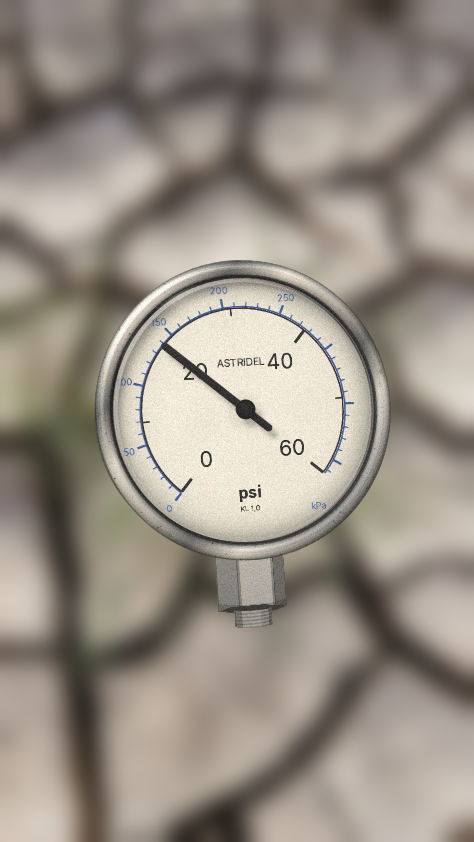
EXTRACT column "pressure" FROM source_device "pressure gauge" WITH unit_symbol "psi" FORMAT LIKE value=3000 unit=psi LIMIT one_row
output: value=20 unit=psi
